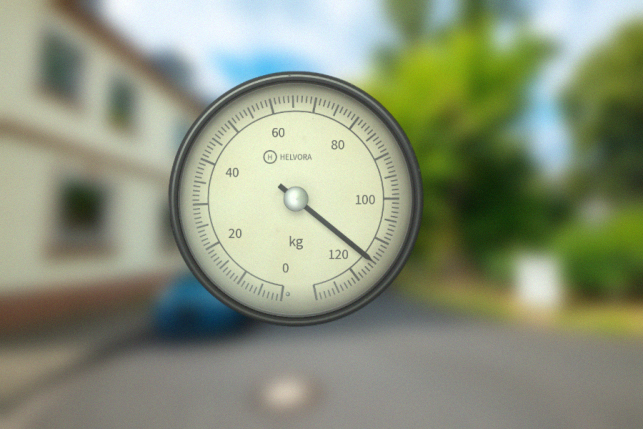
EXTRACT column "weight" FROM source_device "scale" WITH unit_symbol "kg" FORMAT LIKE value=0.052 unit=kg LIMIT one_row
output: value=115 unit=kg
